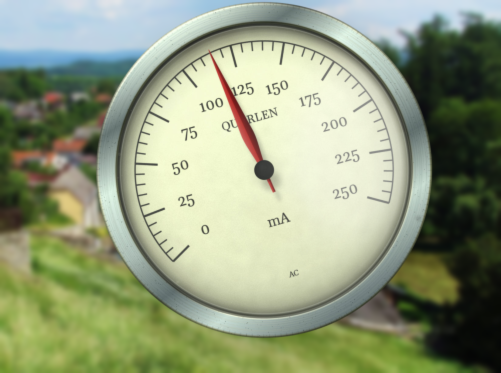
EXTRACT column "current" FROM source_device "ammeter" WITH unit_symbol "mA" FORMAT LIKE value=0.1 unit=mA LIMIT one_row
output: value=115 unit=mA
